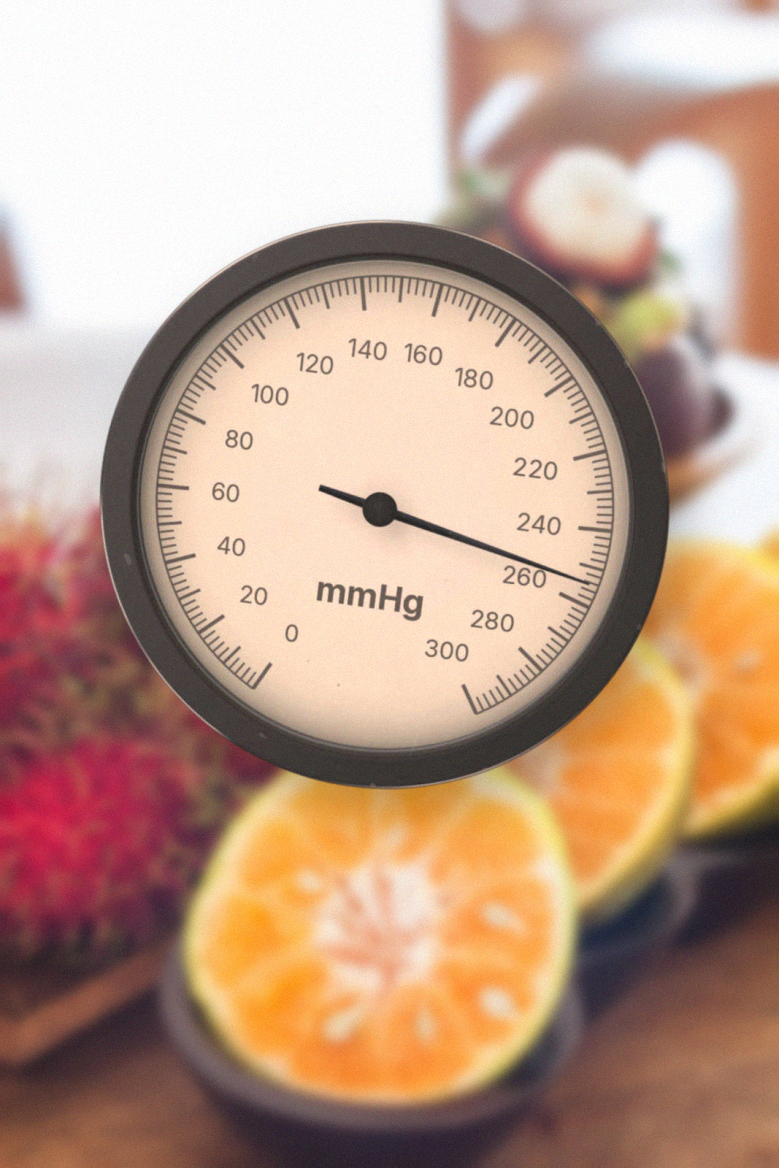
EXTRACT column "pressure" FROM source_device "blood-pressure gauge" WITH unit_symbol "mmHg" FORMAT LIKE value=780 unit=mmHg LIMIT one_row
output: value=254 unit=mmHg
